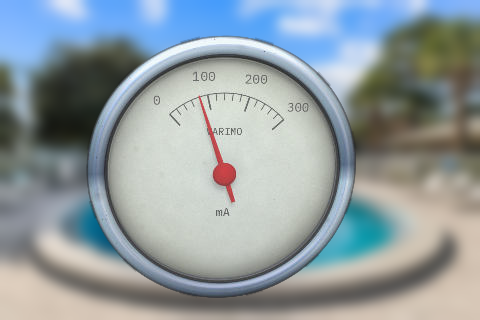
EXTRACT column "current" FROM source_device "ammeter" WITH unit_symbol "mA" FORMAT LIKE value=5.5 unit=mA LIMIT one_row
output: value=80 unit=mA
